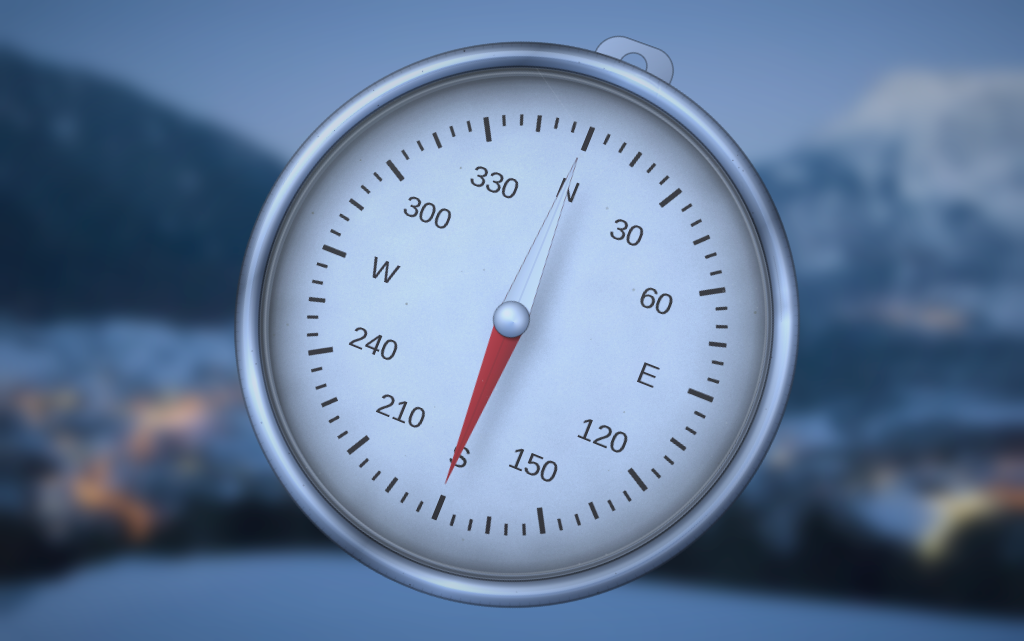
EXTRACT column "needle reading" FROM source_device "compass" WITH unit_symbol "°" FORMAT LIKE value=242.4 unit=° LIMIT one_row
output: value=180 unit=°
